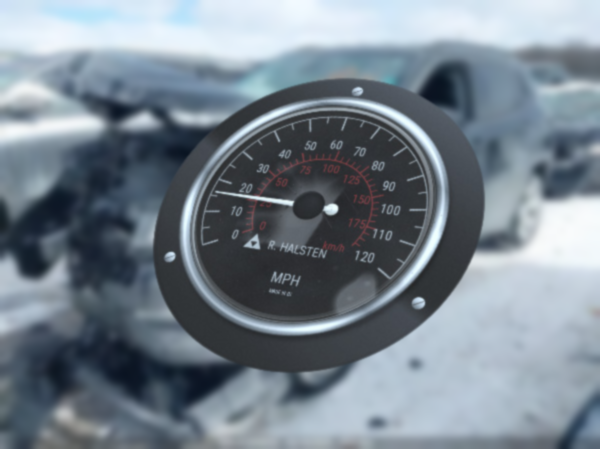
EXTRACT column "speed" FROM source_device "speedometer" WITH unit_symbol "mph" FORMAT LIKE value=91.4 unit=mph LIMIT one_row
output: value=15 unit=mph
